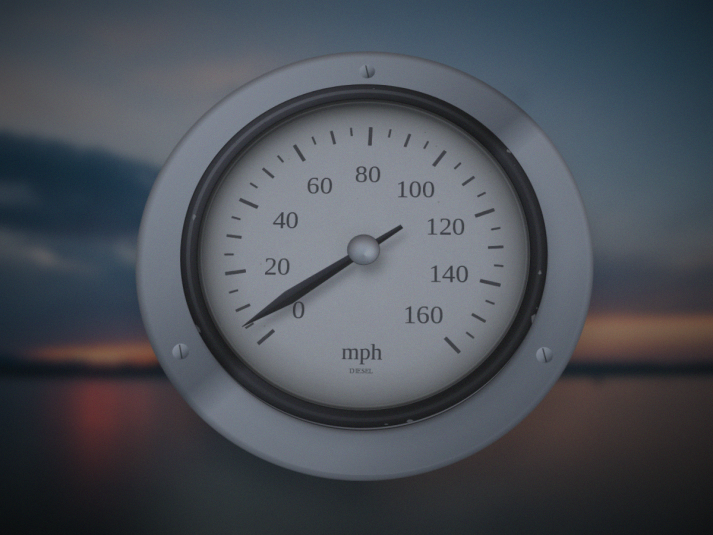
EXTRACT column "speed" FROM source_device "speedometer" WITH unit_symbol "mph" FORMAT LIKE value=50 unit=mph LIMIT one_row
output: value=5 unit=mph
